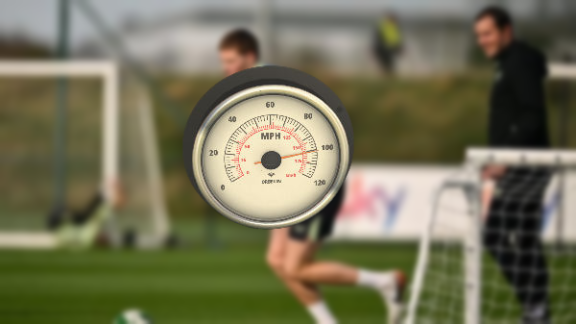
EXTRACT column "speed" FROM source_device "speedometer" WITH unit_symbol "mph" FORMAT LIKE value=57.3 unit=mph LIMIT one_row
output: value=100 unit=mph
